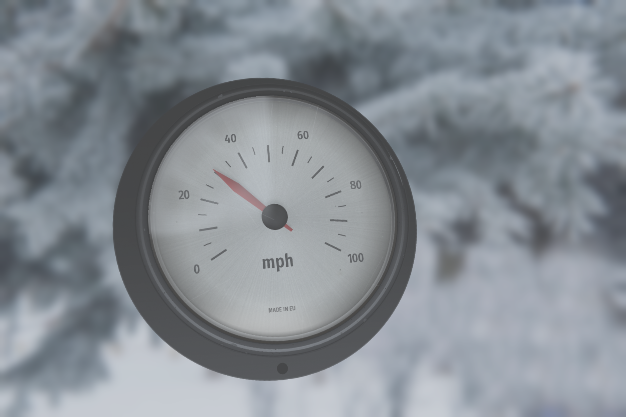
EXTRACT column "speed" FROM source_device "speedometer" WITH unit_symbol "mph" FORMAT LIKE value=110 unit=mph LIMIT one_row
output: value=30 unit=mph
